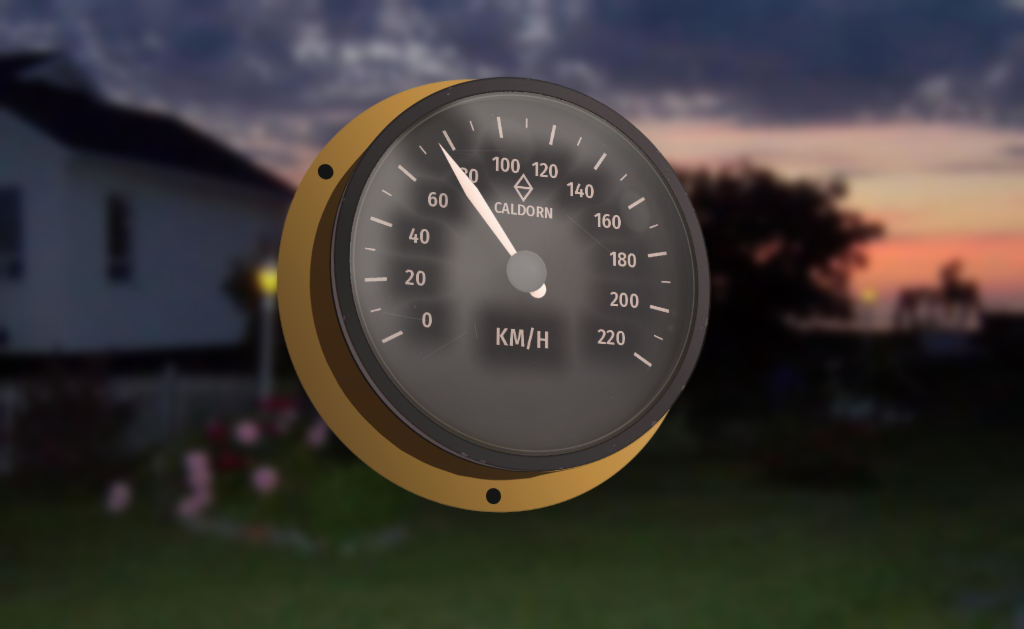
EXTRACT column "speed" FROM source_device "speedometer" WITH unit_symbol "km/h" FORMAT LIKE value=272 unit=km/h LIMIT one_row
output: value=75 unit=km/h
